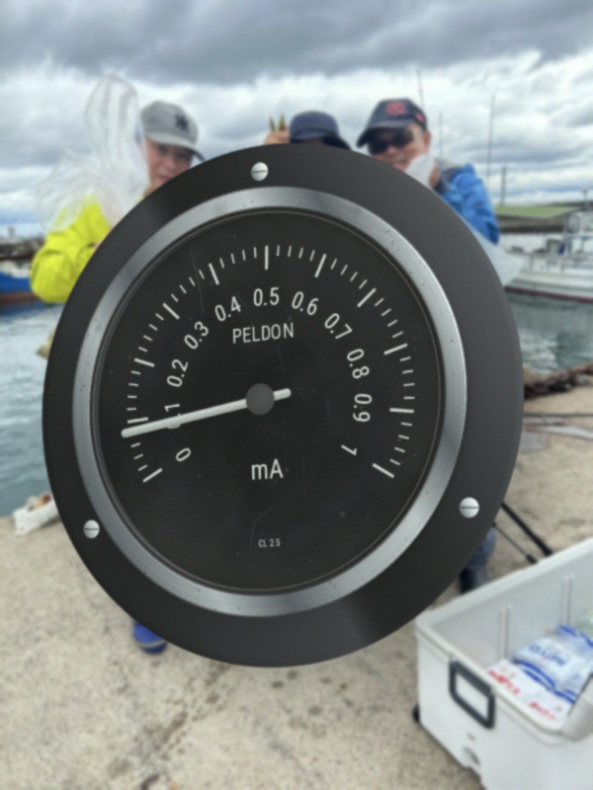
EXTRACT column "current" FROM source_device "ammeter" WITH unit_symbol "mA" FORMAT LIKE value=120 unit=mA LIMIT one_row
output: value=0.08 unit=mA
